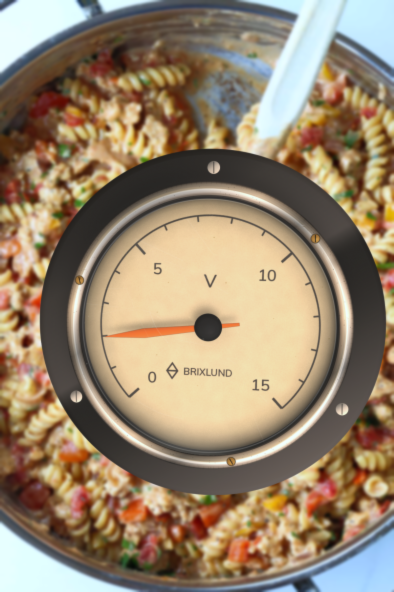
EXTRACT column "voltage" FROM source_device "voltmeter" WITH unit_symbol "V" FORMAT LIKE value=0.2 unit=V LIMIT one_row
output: value=2 unit=V
